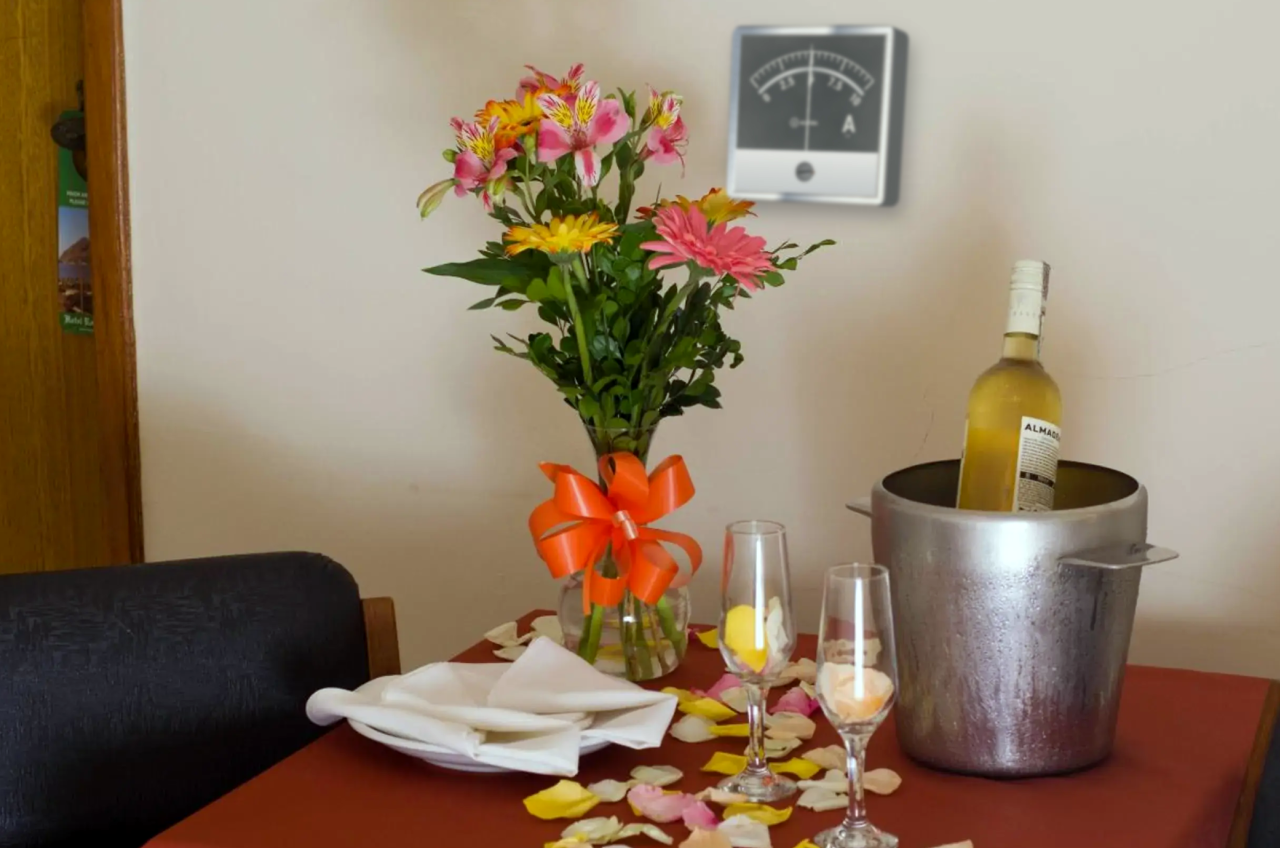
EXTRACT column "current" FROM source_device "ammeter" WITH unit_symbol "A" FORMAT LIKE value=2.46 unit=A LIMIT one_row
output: value=5 unit=A
